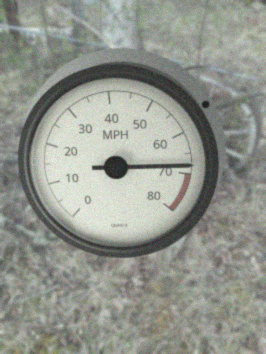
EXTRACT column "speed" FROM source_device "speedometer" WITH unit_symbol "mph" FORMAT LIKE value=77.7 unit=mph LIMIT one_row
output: value=67.5 unit=mph
